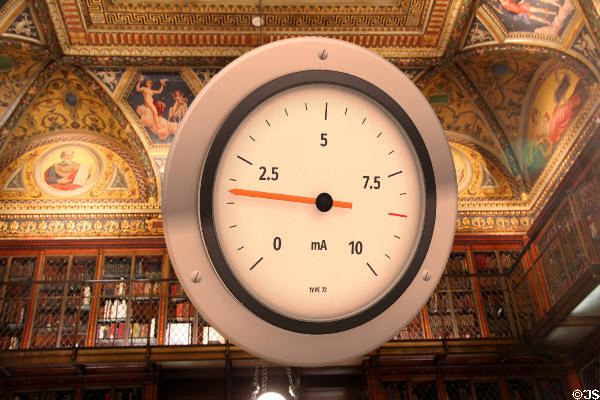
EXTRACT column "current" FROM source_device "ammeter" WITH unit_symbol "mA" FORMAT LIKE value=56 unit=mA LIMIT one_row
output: value=1.75 unit=mA
